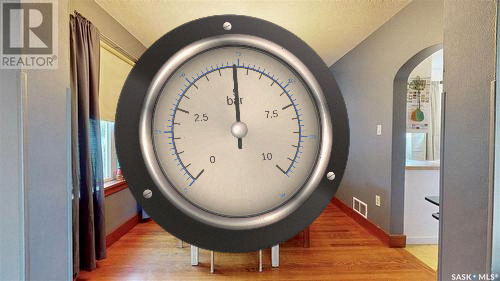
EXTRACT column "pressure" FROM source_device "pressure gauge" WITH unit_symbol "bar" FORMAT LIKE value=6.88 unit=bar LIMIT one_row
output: value=5 unit=bar
